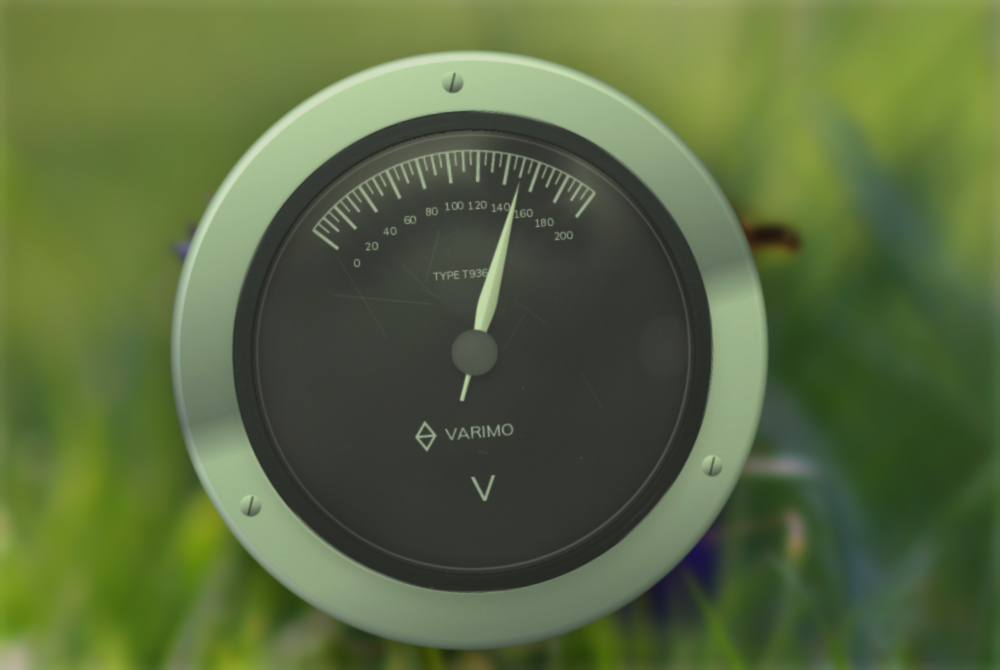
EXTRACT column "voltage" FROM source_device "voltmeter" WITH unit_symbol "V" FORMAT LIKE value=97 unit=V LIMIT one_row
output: value=150 unit=V
